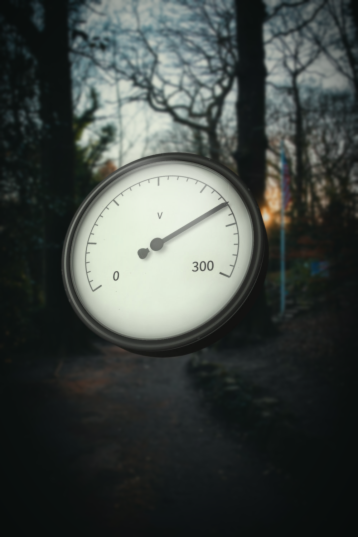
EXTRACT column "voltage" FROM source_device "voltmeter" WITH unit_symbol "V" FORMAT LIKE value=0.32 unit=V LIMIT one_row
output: value=230 unit=V
